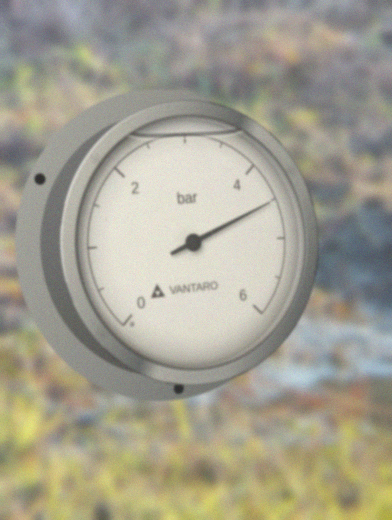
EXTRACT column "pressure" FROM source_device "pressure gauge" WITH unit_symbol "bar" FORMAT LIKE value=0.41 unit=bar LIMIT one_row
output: value=4.5 unit=bar
